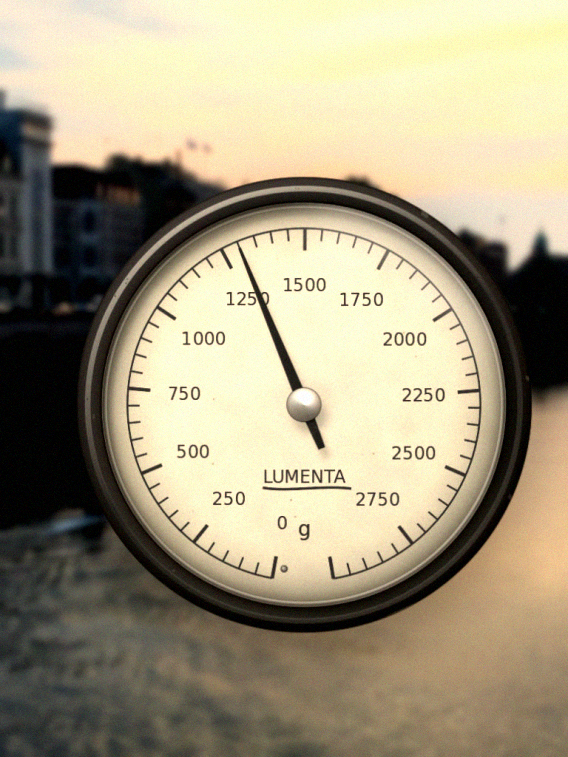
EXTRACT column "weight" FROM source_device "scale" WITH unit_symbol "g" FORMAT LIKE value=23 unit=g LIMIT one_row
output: value=1300 unit=g
